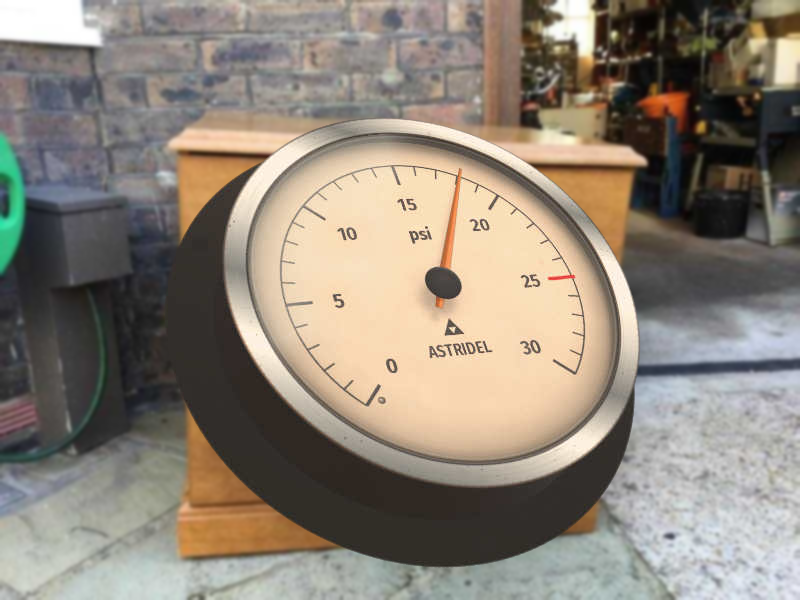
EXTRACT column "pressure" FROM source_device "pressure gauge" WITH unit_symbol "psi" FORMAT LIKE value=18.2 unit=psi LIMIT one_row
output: value=18 unit=psi
